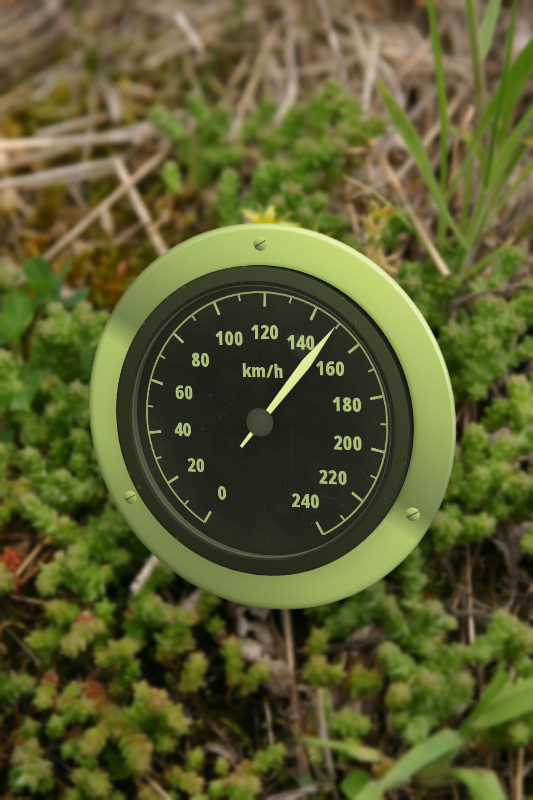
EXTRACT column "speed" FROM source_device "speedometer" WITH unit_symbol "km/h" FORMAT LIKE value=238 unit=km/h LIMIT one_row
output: value=150 unit=km/h
